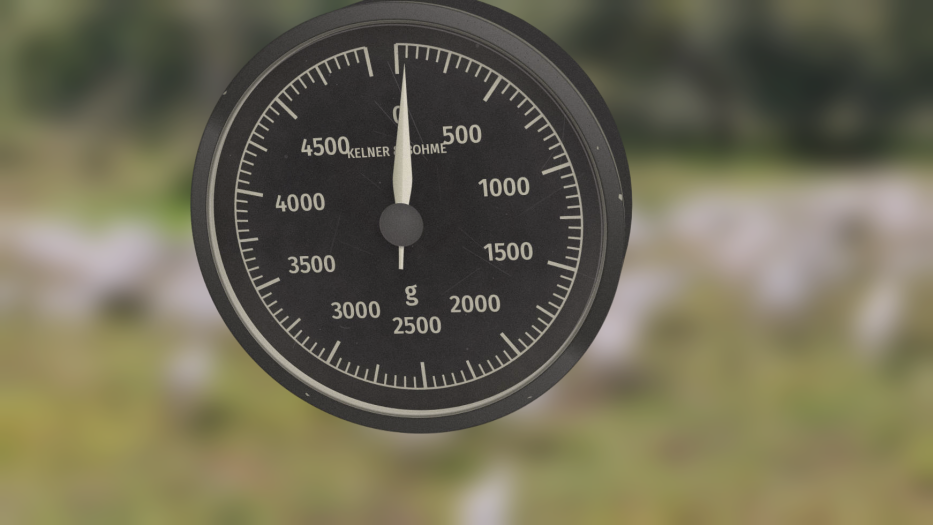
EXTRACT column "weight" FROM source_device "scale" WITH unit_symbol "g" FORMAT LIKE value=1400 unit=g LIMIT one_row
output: value=50 unit=g
